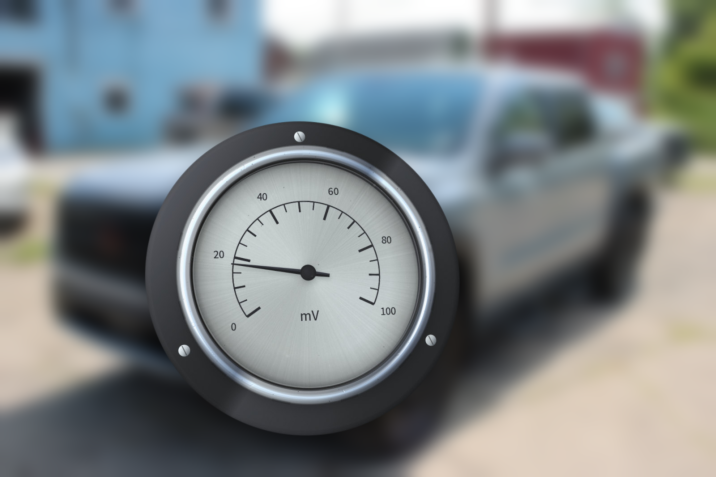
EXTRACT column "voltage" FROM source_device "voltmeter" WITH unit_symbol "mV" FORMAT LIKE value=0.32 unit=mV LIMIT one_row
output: value=17.5 unit=mV
